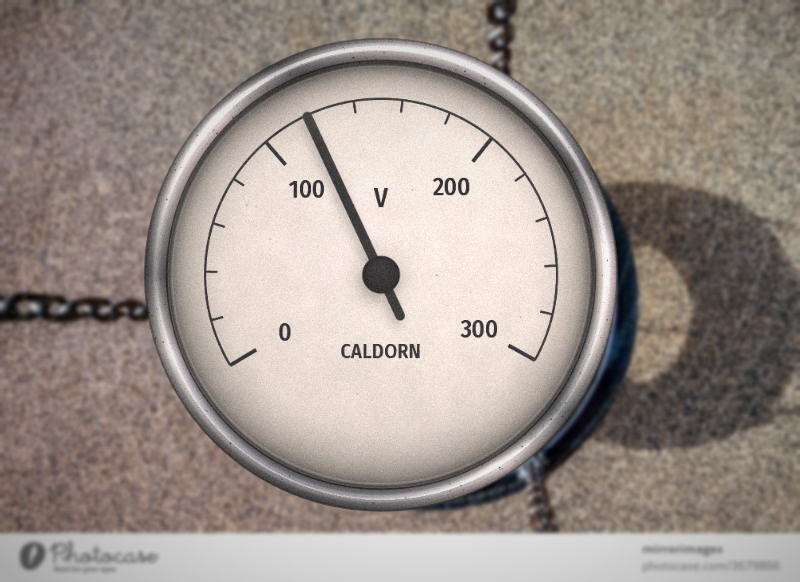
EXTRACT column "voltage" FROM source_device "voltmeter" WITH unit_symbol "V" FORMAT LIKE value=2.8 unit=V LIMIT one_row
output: value=120 unit=V
